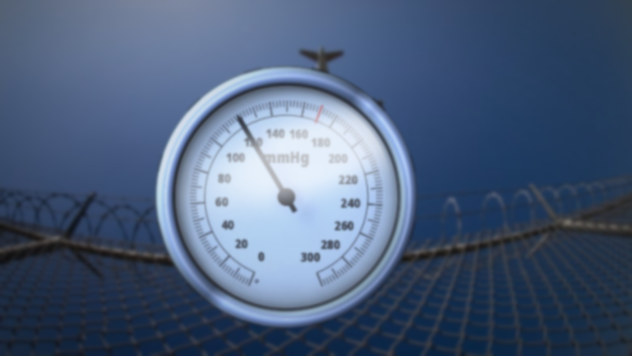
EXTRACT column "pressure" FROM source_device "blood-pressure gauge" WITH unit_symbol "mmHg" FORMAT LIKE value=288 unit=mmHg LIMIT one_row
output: value=120 unit=mmHg
